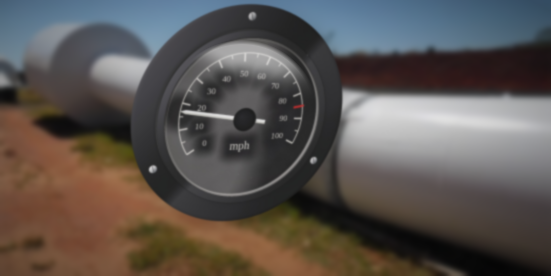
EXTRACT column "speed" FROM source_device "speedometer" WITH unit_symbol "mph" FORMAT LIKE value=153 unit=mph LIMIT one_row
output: value=17.5 unit=mph
